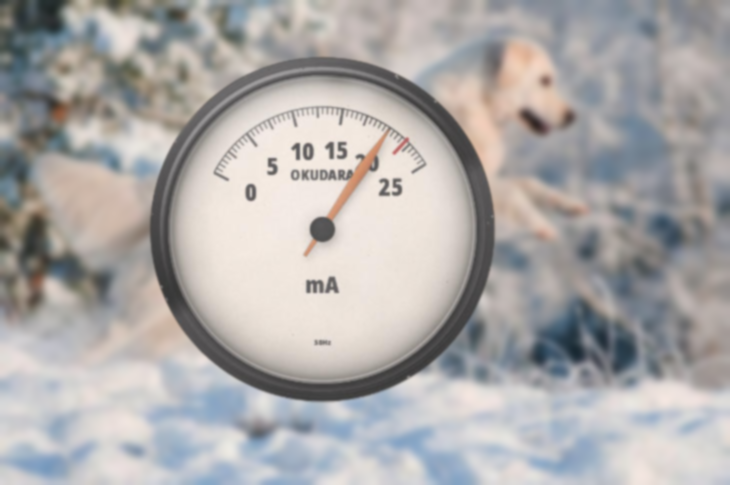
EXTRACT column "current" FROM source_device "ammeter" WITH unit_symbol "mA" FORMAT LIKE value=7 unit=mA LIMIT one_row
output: value=20 unit=mA
